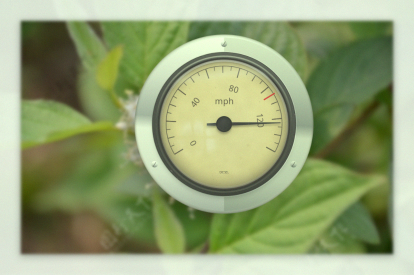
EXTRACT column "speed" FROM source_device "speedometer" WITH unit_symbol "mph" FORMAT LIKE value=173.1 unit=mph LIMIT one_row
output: value=122.5 unit=mph
